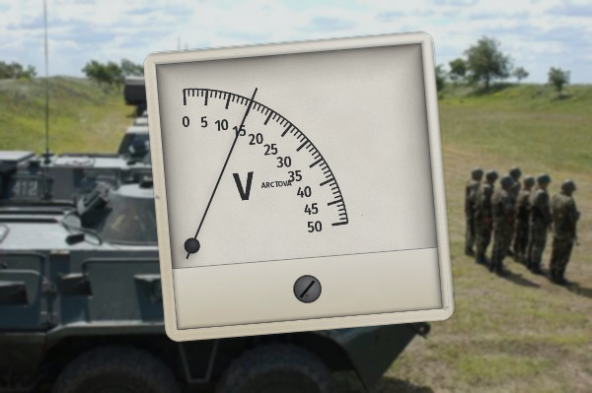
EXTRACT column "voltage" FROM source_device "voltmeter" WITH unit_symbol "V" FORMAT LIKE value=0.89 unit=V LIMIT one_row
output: value=15 unit=V
